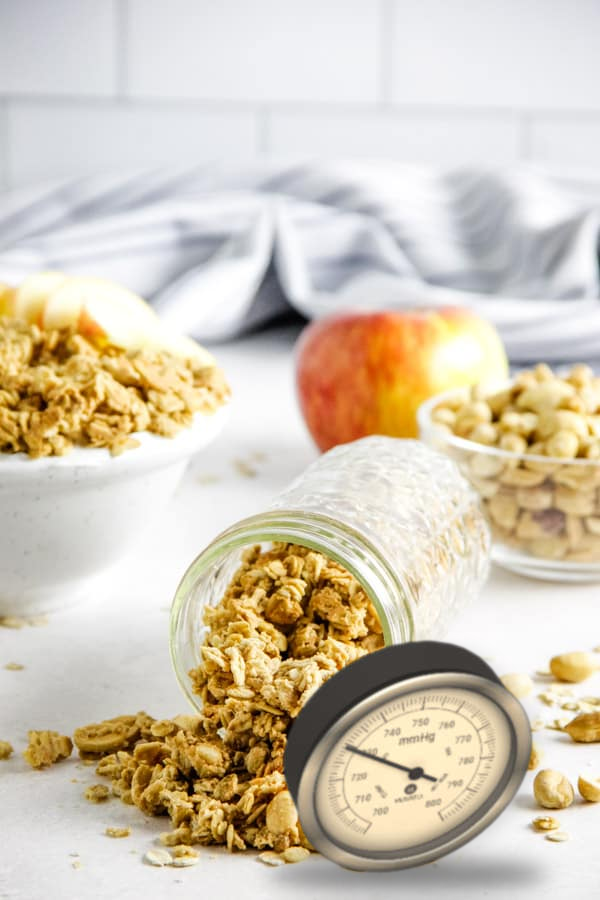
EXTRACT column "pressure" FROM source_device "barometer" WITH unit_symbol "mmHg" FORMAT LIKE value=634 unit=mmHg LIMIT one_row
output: value=730 unit=mmHg
